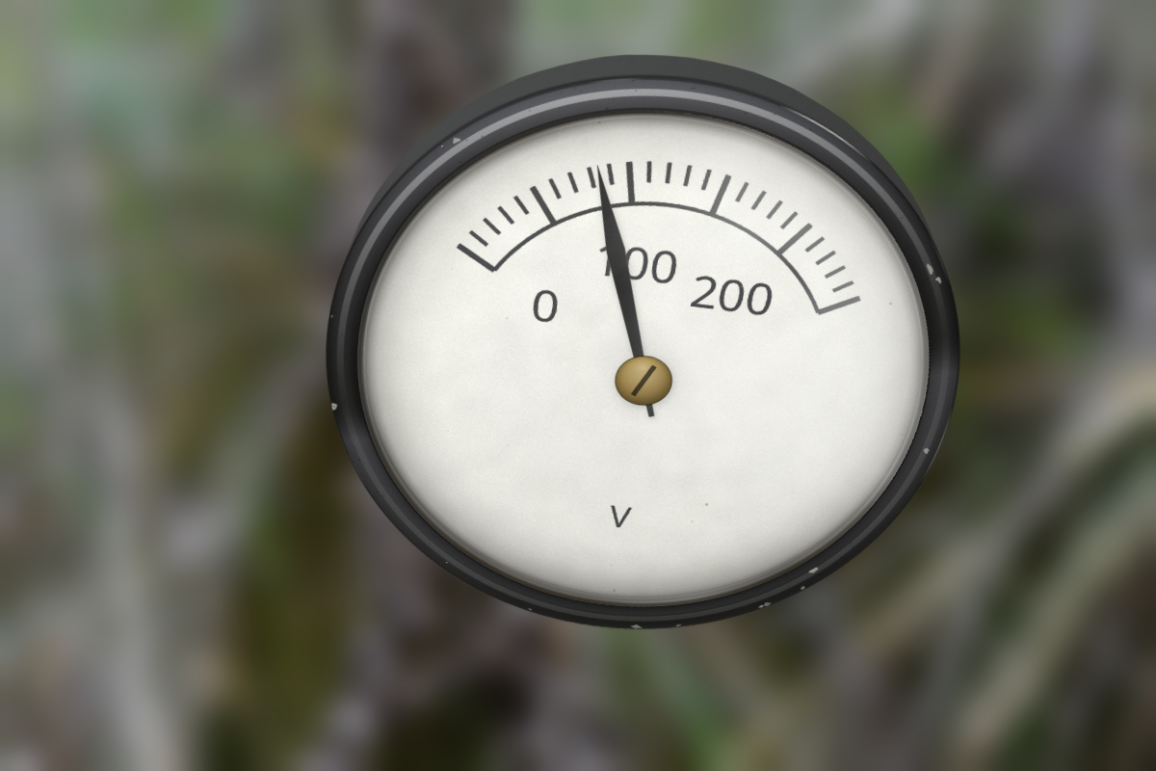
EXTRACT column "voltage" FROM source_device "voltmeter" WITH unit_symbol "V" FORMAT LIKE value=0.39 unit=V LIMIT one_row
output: value=85 unit=V
